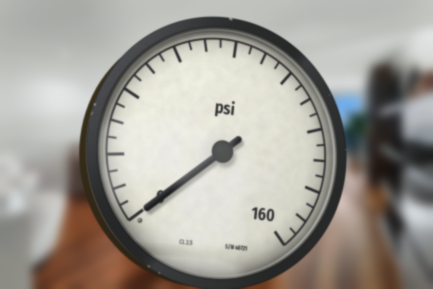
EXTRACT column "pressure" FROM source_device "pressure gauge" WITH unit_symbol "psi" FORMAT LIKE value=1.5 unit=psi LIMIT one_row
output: value=0 unit=psi
